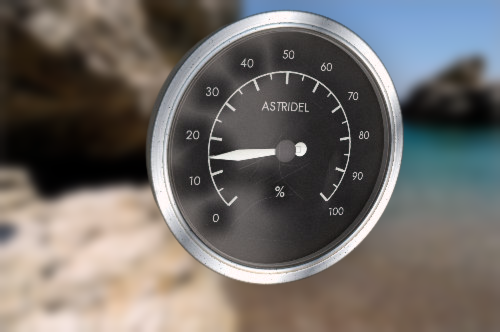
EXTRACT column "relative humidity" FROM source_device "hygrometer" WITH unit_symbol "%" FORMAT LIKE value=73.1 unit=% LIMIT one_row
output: value=15 unit=%
